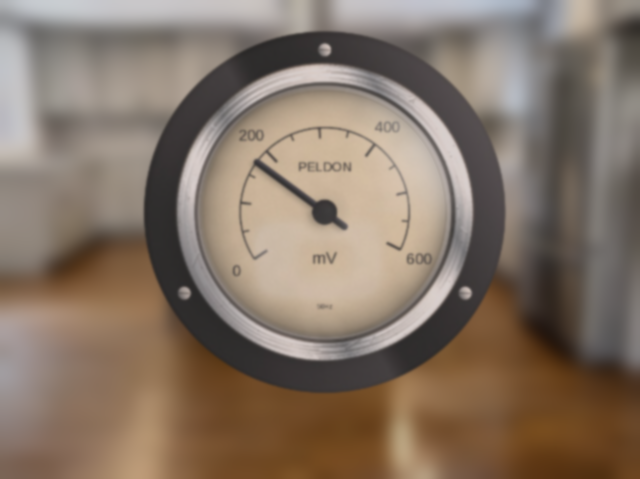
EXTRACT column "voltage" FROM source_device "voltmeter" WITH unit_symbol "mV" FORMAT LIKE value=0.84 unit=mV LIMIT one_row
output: value=175 unit=mV
